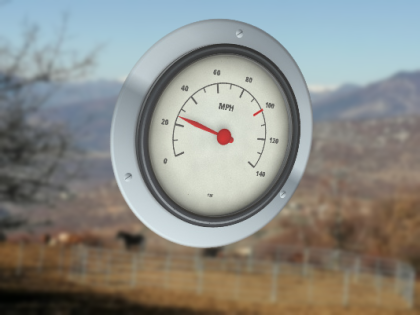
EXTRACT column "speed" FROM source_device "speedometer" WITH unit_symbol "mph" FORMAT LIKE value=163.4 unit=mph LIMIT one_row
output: value=25 unit=mph
